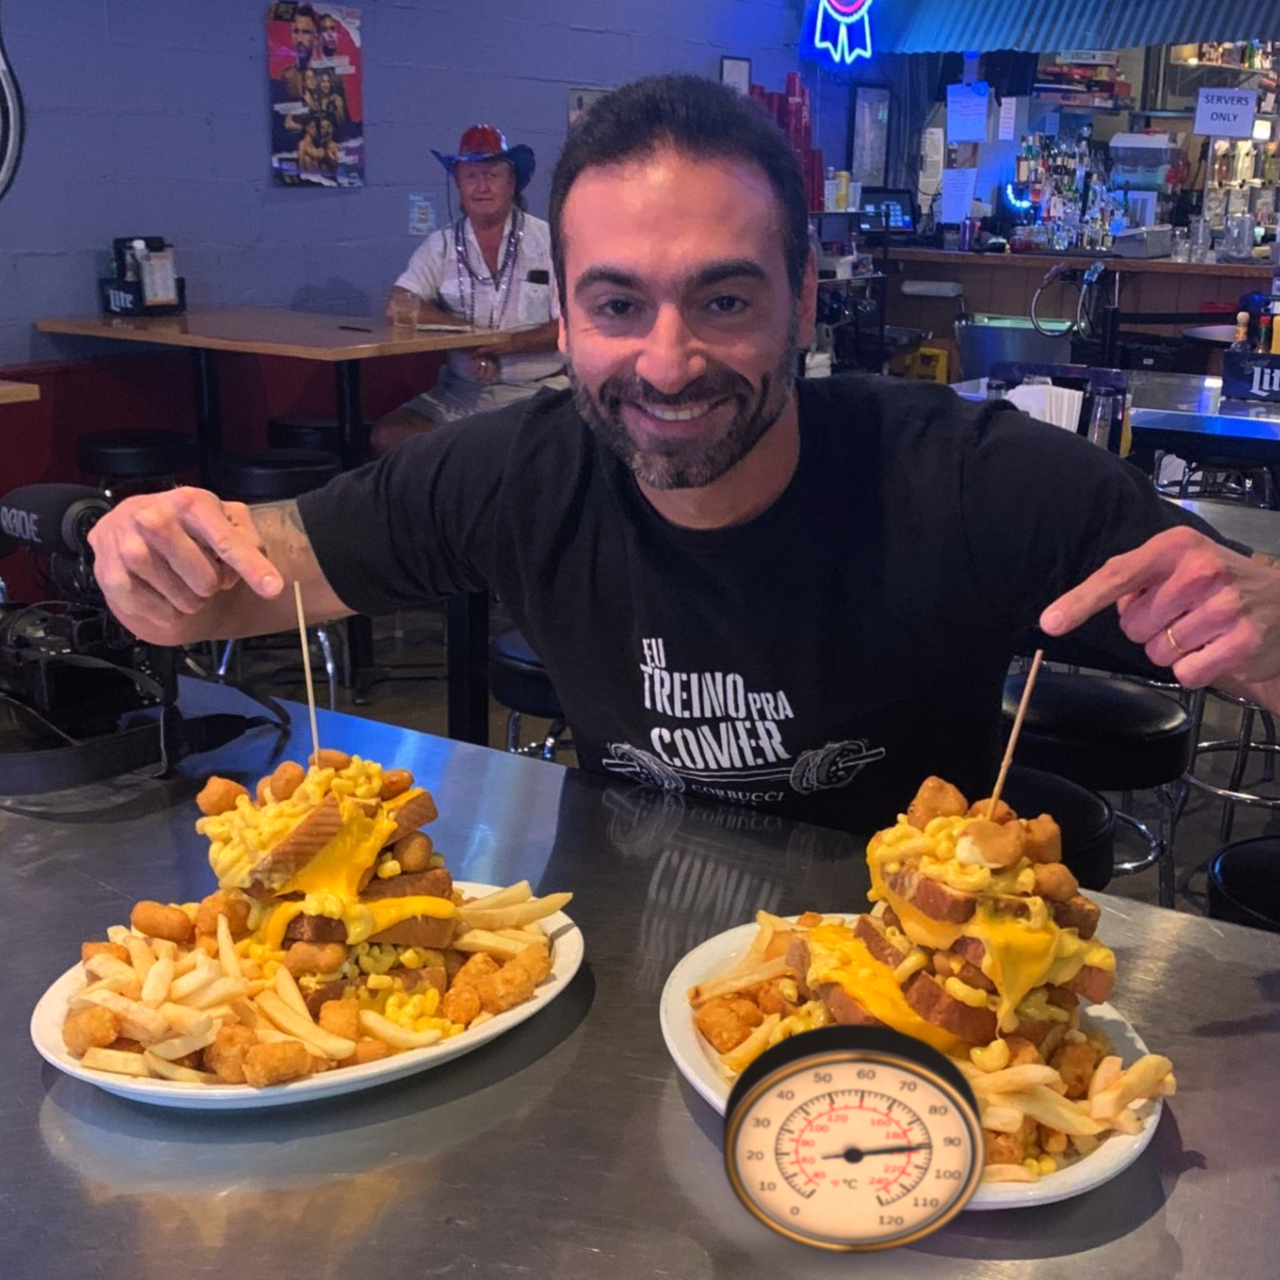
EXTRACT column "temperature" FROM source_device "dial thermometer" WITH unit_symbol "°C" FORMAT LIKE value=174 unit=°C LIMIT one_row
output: value=90 unit=°C
